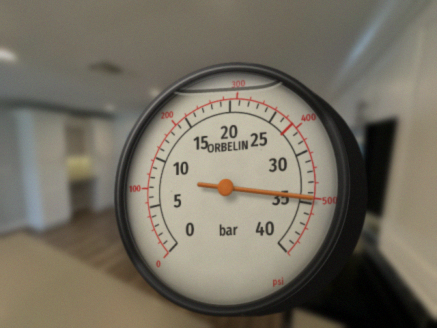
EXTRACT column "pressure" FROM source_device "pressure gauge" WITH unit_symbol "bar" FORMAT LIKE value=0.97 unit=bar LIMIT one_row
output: value=34.5 unit=bar
